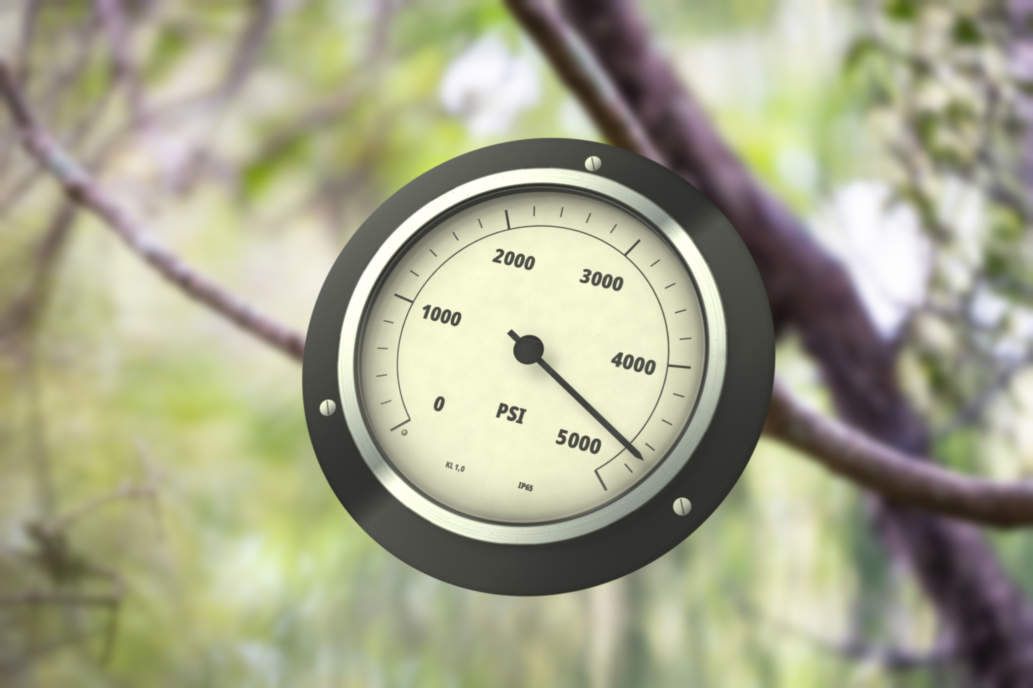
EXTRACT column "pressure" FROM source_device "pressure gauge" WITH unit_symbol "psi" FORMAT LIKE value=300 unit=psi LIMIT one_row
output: value=4700 unit=psi
